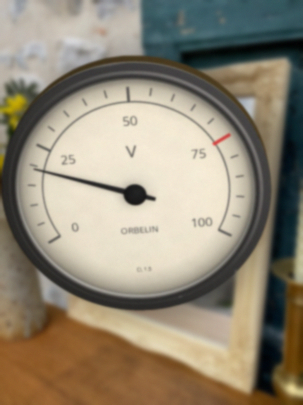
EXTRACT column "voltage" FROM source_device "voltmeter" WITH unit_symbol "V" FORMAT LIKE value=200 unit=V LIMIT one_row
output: value=20 unit=V
